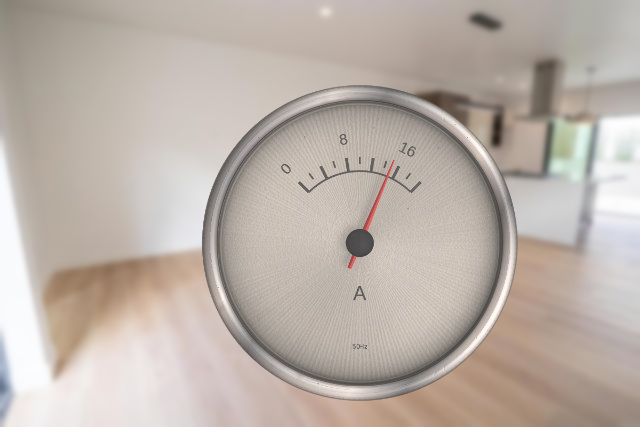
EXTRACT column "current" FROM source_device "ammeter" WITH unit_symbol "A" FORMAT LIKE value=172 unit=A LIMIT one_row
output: value=15 unit=A
